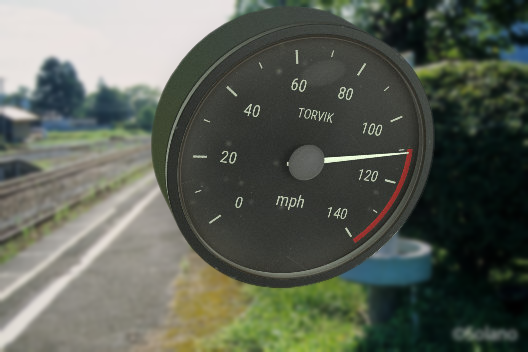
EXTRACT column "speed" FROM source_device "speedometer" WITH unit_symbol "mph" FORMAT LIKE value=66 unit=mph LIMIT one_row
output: value=110 unit=mph
